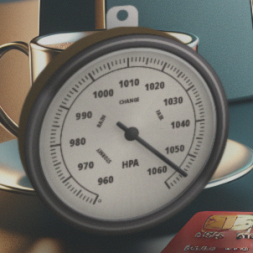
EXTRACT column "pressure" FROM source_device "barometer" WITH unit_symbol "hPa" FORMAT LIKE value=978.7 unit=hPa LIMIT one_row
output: value=1055 unit=hPa
